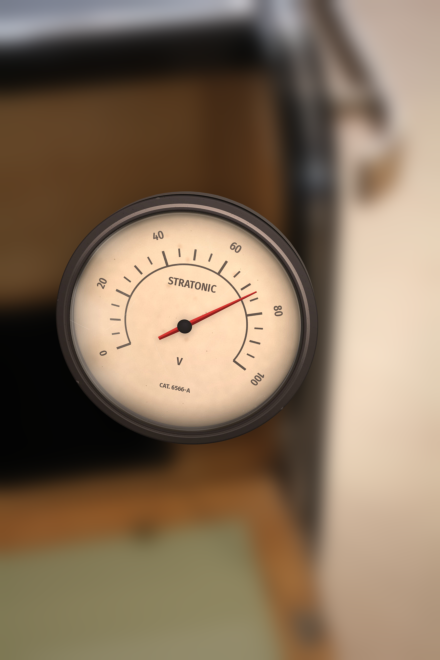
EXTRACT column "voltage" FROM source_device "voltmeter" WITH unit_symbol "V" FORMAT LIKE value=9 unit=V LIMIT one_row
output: value=72.5 unit=V
